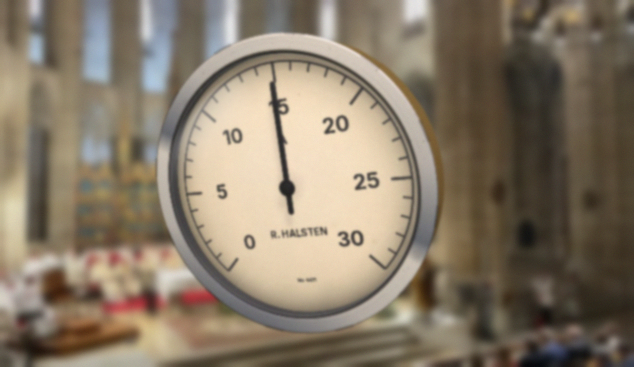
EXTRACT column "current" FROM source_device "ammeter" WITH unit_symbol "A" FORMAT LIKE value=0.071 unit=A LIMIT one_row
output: value=15 unit=A
